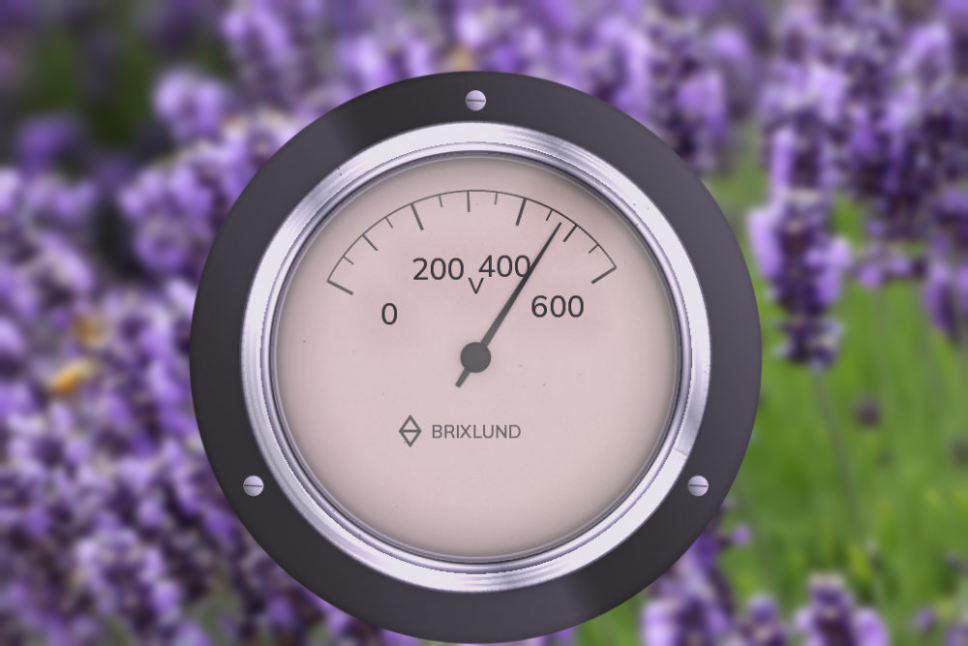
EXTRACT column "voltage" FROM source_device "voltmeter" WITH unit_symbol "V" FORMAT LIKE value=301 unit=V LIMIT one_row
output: value=475 unit=V
